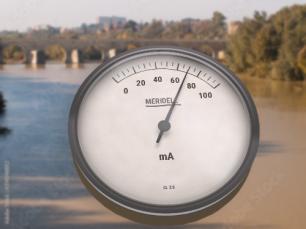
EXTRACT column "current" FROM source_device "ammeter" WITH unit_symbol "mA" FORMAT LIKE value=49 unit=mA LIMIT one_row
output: value=70 unit=mA
